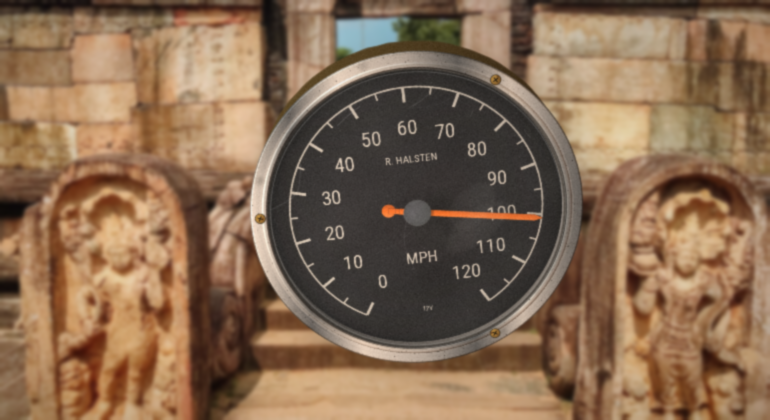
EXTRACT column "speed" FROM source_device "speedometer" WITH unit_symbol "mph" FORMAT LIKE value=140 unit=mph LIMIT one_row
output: value=100 unit=mph
